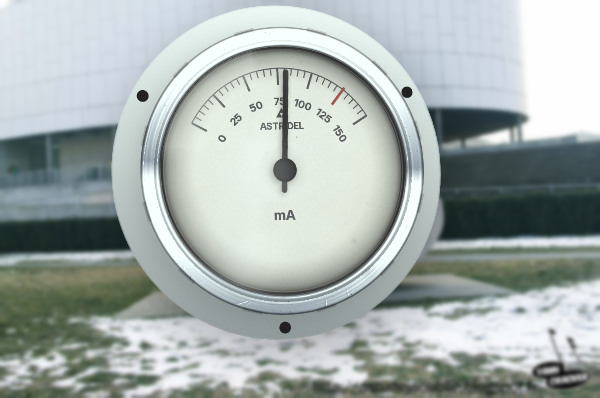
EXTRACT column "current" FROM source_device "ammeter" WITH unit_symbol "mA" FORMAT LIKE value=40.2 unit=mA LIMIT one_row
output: value=80 unit=mA
